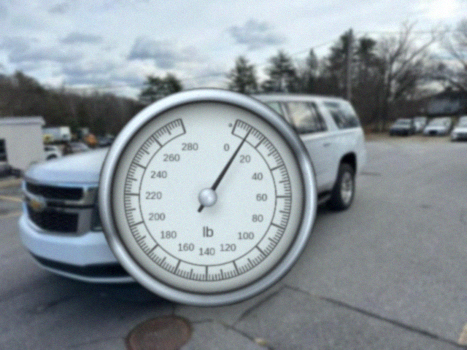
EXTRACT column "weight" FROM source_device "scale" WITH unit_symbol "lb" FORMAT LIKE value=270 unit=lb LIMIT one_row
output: value=10 unit=lb
